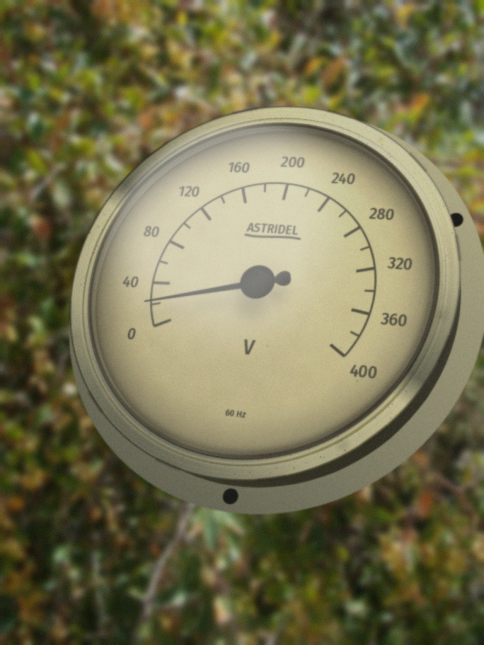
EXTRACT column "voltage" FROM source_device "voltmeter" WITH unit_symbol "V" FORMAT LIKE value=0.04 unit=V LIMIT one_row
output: value=20 unit=V
